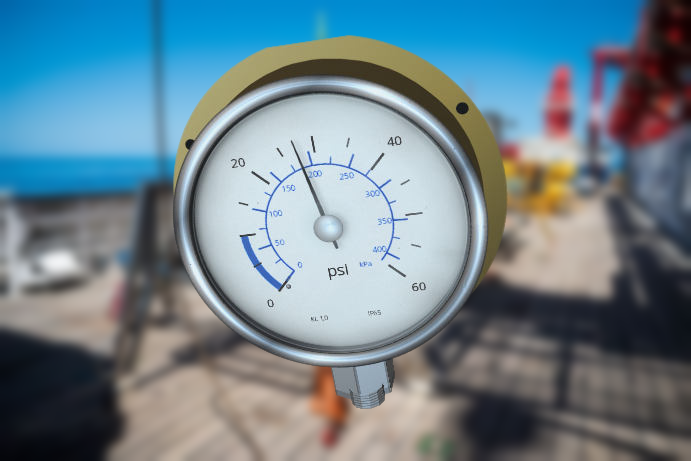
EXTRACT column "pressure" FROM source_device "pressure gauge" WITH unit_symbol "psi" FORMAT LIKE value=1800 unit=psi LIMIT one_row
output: value=27.5 unit=psi
